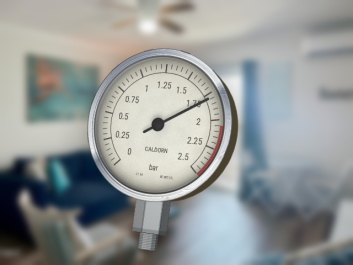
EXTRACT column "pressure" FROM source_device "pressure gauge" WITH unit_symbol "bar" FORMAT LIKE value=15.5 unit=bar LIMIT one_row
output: value=1.8 unit=bar
